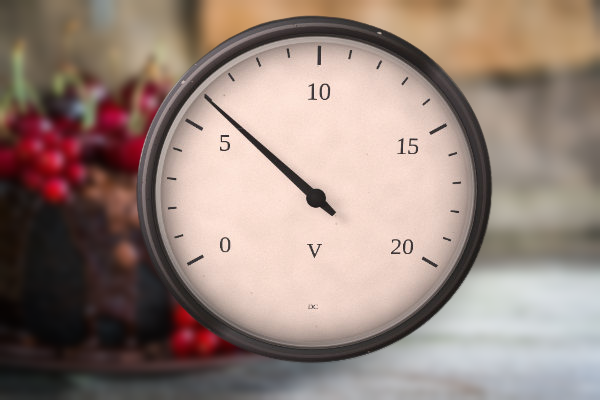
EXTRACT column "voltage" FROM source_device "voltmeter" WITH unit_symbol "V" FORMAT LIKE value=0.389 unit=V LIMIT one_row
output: value=6 unit=V
